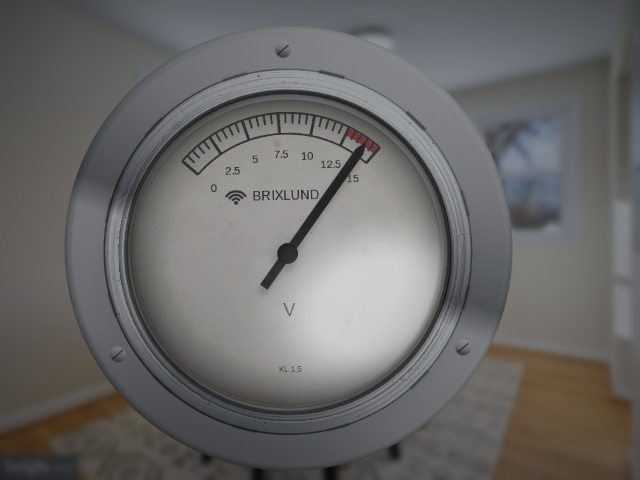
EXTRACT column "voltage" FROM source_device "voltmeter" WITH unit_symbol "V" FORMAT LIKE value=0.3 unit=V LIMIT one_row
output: value=14 unit=V
